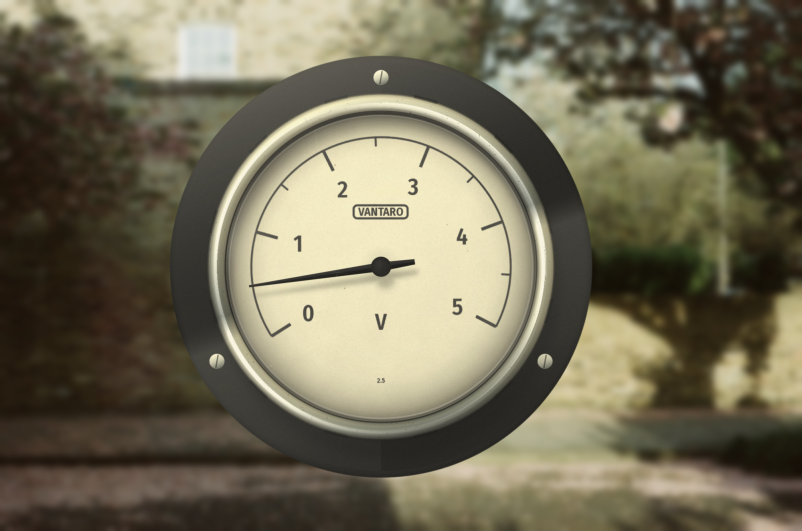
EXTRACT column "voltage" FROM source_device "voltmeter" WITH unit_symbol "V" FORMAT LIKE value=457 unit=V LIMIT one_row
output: value=0.5 unit=V
